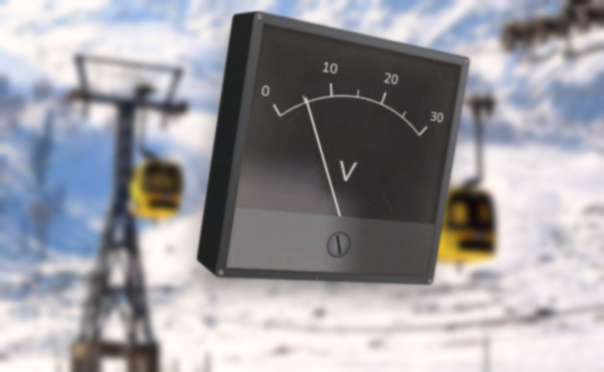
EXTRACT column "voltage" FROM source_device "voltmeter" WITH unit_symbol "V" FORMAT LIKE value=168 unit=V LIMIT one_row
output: value=5 unit=V
